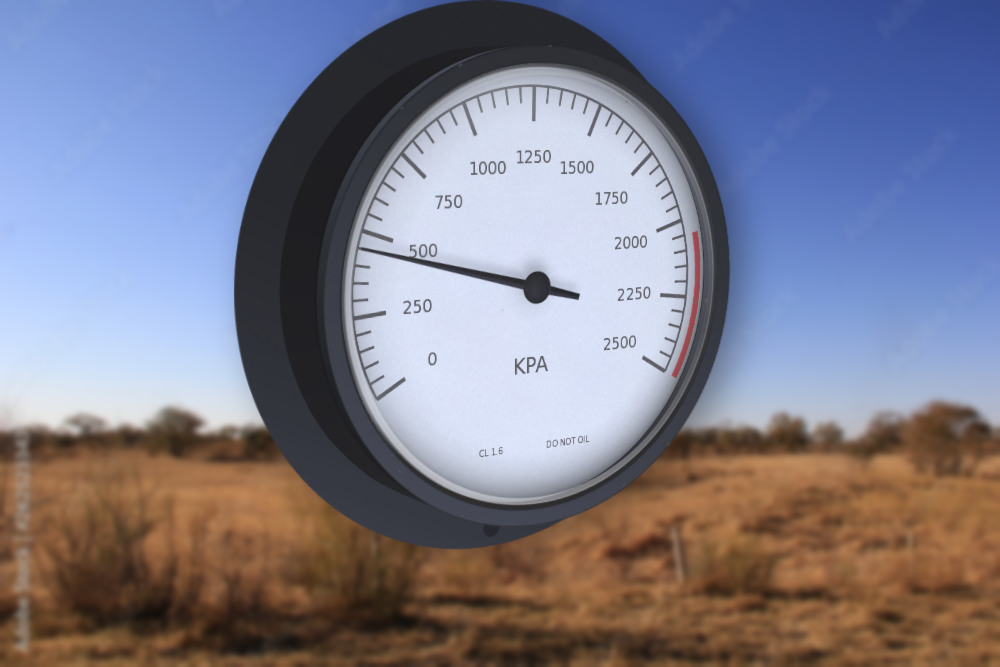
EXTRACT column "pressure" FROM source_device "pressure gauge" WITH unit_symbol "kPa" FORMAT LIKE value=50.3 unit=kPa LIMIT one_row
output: value=450 unit=kPa
